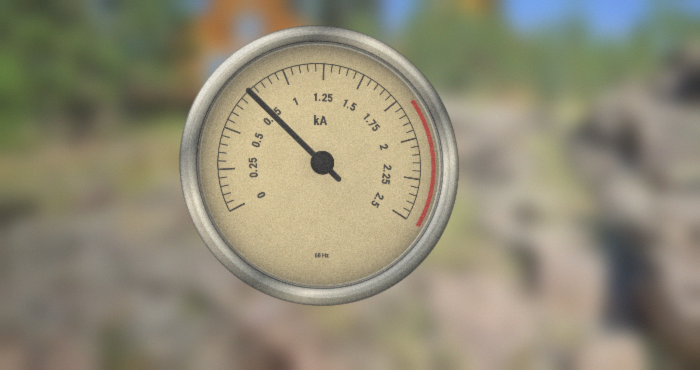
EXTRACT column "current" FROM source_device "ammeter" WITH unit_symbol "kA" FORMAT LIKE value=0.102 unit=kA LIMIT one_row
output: value=0.75 unit=kA
